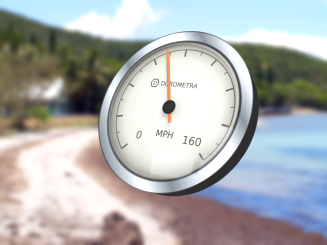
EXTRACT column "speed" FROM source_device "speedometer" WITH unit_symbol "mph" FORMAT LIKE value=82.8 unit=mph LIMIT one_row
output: value=70 unit=mph
